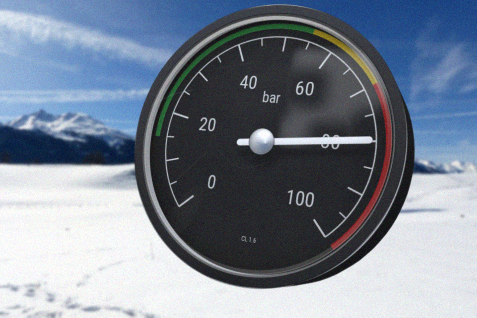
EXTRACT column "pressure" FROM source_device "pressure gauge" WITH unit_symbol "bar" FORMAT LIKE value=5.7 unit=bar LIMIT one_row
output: value=80 unit=bar
